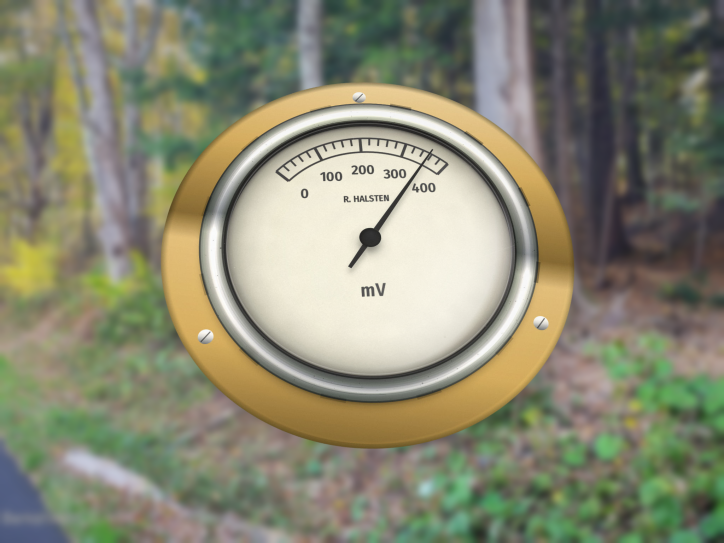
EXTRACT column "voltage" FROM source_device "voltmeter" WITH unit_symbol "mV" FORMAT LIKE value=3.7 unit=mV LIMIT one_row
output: value=360 unit=mV
